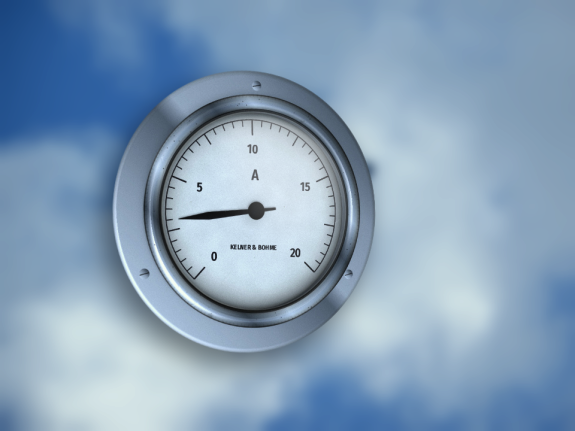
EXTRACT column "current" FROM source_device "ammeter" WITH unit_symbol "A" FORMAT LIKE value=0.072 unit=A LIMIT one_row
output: value=3 unit=A
